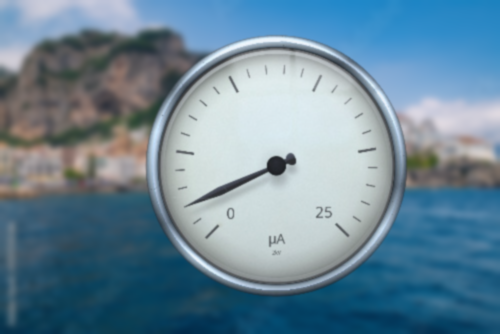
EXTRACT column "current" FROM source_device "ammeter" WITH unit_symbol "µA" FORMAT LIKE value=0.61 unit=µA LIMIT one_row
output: value=2 unit=µA
